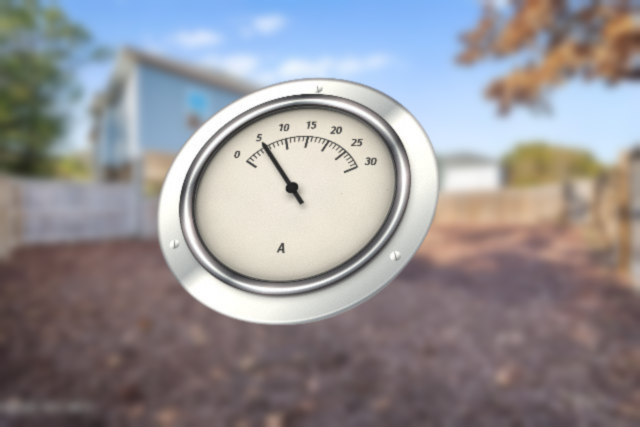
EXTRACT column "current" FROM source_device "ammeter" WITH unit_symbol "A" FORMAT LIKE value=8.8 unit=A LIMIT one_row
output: value=5 unit=A
